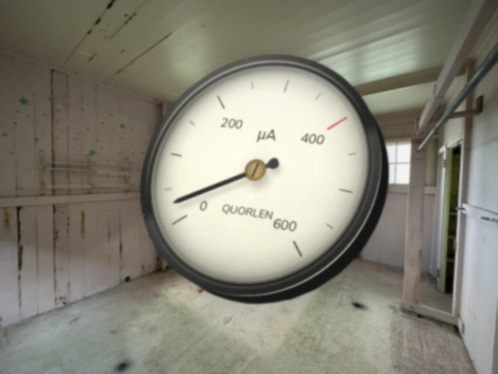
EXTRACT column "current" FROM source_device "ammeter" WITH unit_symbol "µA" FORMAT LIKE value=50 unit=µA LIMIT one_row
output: value=25 unit=µA
